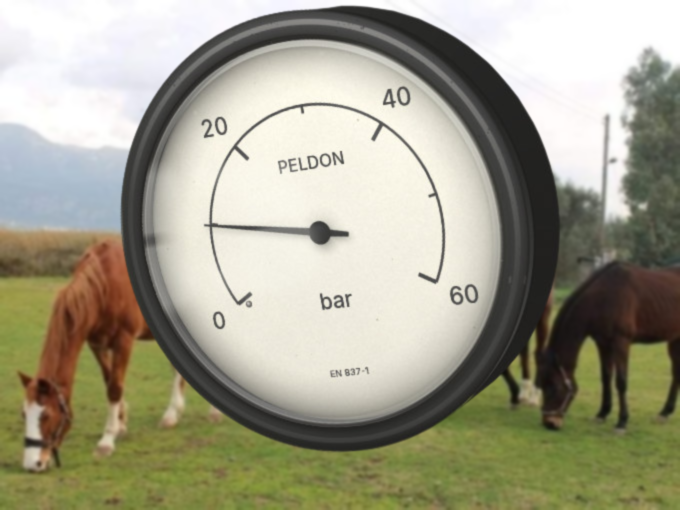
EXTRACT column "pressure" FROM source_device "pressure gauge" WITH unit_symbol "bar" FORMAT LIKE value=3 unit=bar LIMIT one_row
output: value=10 unit=bar
